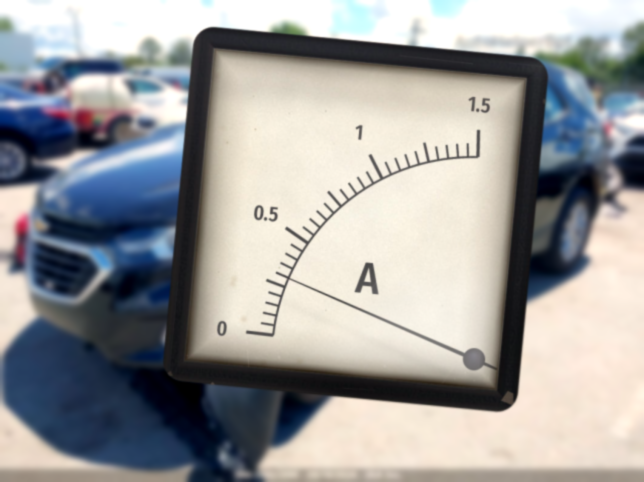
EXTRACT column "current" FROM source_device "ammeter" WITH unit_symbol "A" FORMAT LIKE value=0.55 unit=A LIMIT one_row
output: value=0.3 unit=A
